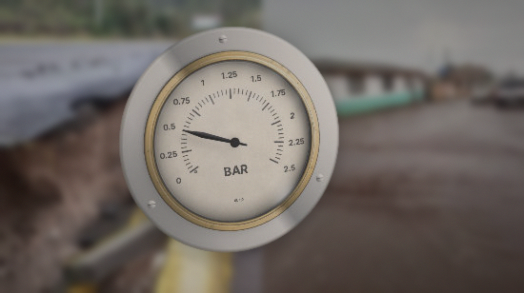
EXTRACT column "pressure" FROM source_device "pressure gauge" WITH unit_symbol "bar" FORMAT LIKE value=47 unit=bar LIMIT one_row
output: value=0.5 unit=bar
